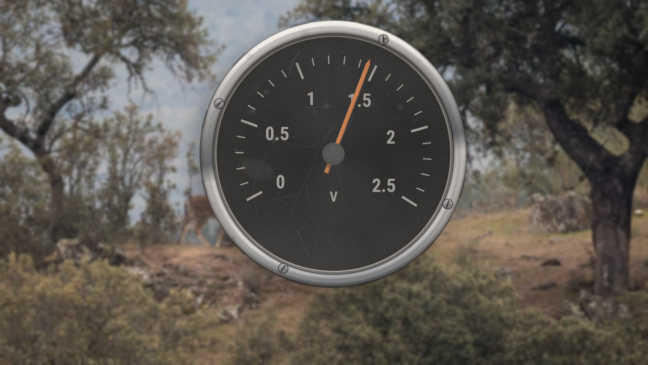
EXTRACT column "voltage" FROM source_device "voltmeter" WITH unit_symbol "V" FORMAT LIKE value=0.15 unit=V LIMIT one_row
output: value=1.45 unit=V
